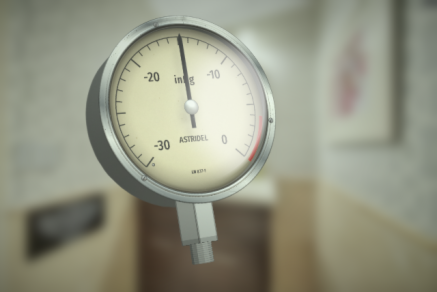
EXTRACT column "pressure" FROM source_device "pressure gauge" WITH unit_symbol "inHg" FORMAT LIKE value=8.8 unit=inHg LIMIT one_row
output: value=-15 unit=inHg
